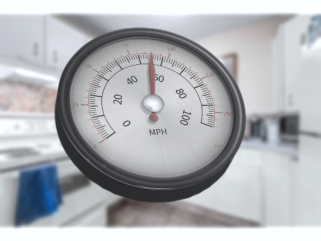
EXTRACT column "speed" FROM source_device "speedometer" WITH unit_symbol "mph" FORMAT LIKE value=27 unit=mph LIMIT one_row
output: value=55 unit=mph
